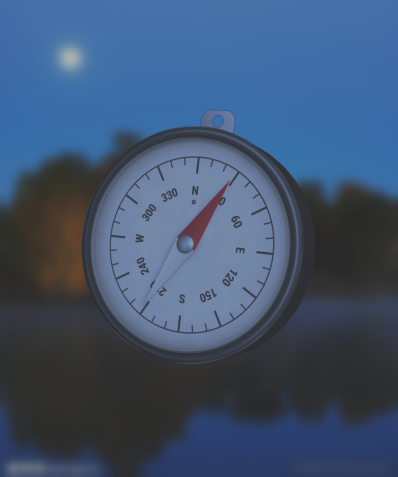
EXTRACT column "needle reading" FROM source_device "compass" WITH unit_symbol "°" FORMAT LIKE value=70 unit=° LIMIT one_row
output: value=30 unit=°
